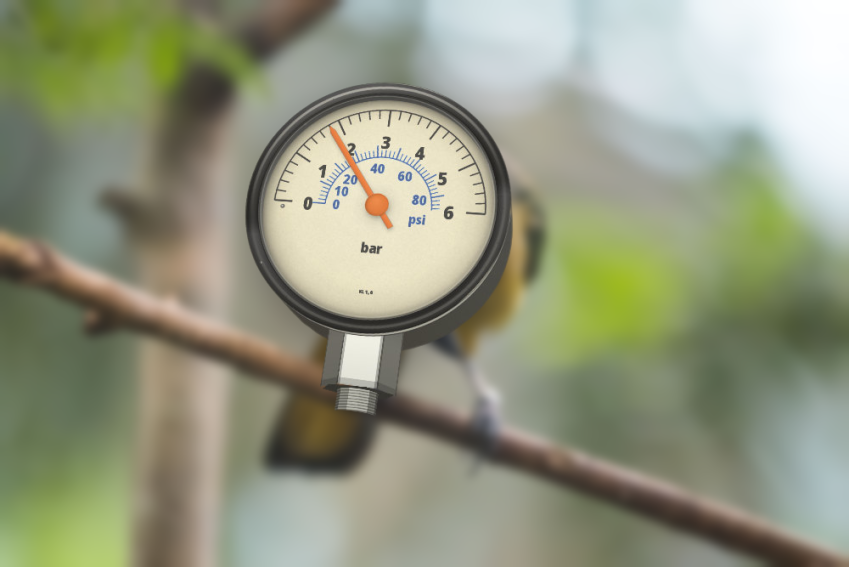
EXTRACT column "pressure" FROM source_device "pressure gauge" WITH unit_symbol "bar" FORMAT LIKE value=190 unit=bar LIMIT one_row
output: value=1.8 unit=bar
